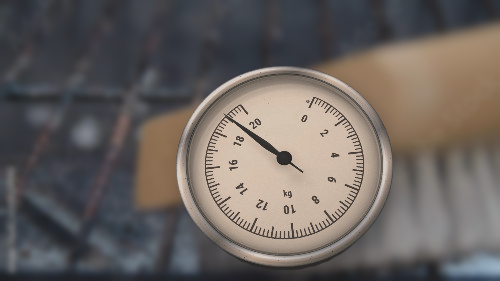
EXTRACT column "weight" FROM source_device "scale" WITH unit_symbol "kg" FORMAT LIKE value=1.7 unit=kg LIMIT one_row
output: value=19 unit=kg
